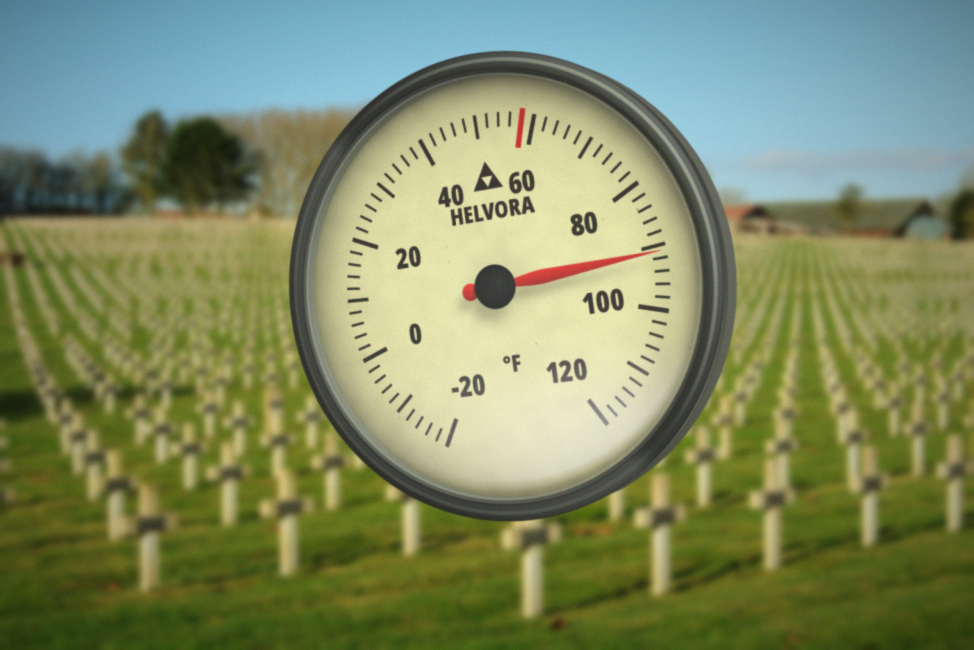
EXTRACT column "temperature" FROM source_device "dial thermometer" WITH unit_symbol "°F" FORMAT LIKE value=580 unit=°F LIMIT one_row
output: value=91 unit=°F
